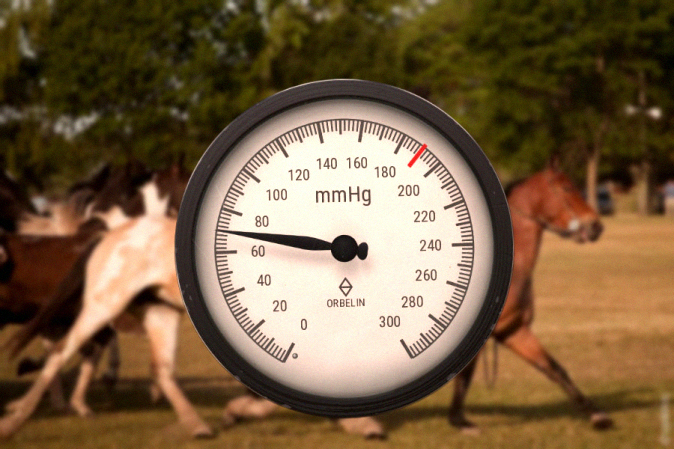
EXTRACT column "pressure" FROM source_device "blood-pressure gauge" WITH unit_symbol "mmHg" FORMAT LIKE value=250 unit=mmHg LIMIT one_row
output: value=70 unit=mmHg
